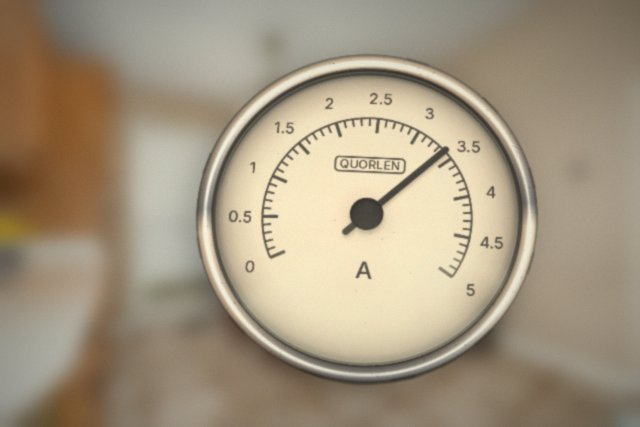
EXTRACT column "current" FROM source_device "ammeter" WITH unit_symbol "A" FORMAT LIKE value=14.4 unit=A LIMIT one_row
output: value=3.4 unit=A
